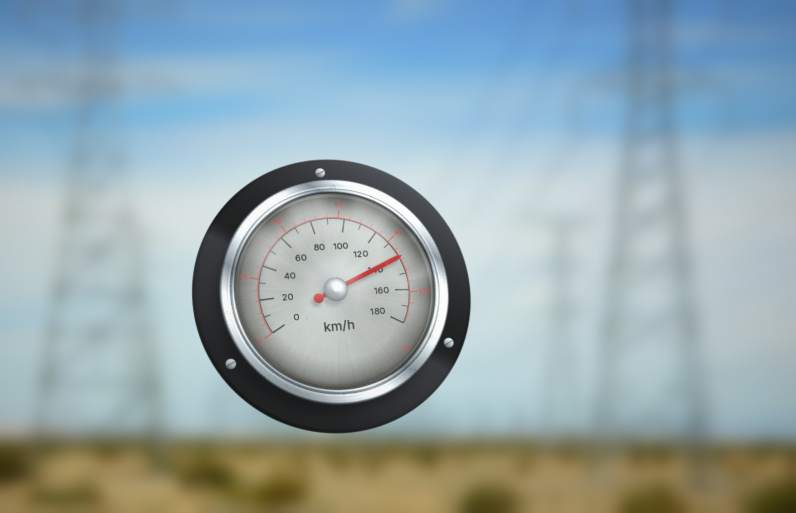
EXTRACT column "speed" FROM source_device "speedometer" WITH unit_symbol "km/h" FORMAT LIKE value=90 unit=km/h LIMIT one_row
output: value=140 unit=km/h
